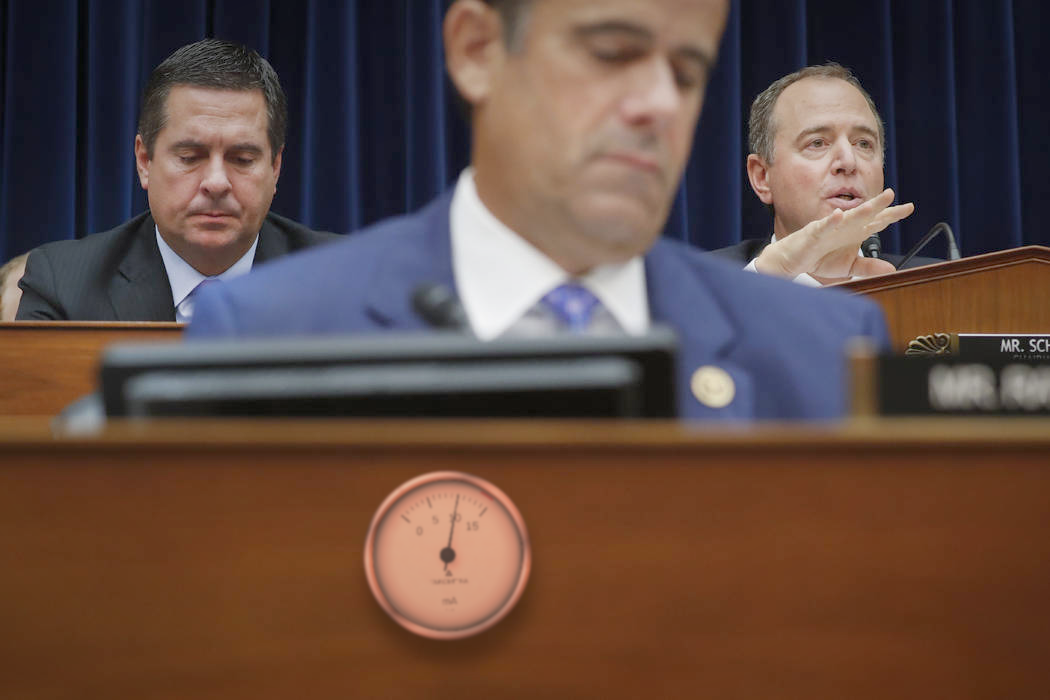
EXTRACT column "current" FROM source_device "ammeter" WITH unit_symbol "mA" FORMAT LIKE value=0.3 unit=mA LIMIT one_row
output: value=10 unit=mA
